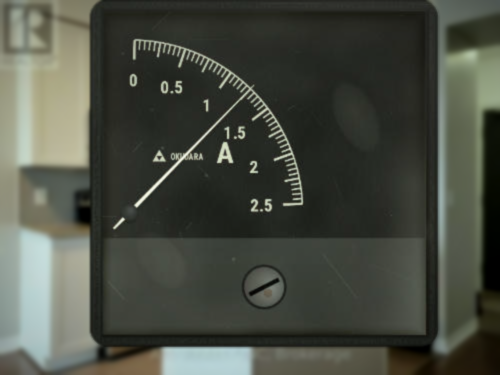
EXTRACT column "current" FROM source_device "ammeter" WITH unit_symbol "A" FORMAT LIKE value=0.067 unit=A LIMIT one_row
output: value=1.25 unit=A
